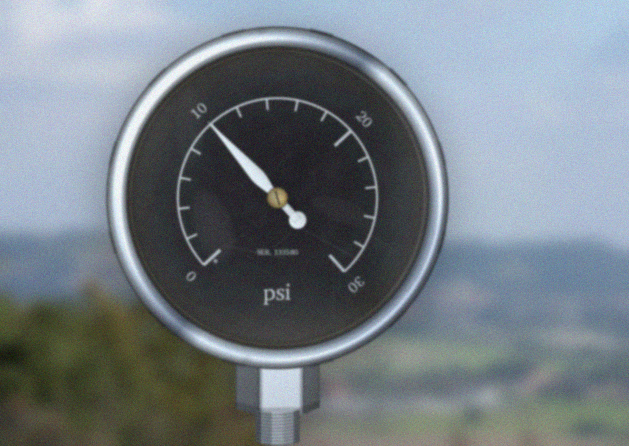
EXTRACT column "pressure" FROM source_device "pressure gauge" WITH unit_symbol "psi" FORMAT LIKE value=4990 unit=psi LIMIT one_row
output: value=10 unit=psi
